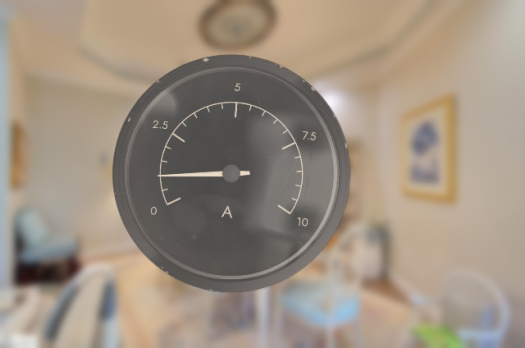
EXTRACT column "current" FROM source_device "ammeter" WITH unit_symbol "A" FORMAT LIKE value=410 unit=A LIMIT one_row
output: value=1 unit=A
